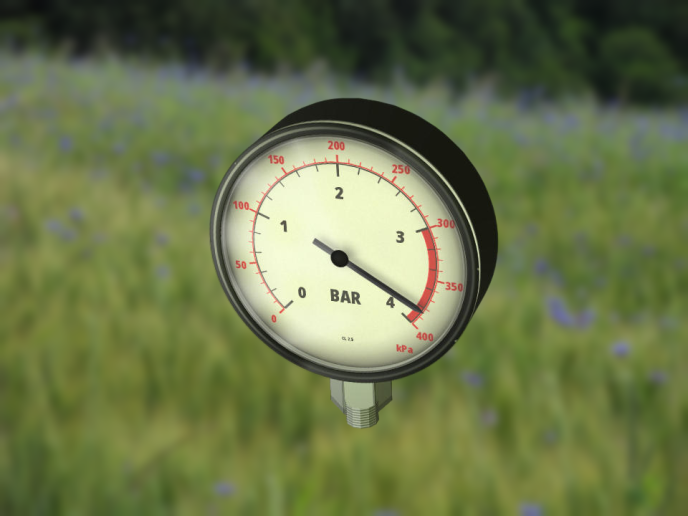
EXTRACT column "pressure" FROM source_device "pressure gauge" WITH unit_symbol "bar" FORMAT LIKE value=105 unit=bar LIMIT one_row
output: value=3.8 unit=bar
